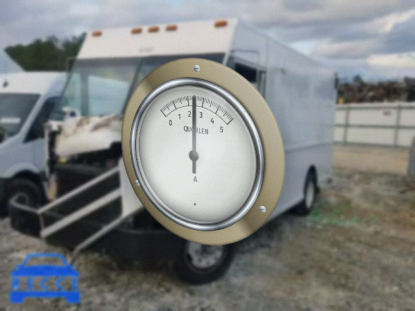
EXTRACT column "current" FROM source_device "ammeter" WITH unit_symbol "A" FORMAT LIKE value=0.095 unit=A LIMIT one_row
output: value=2.5 unit=A
